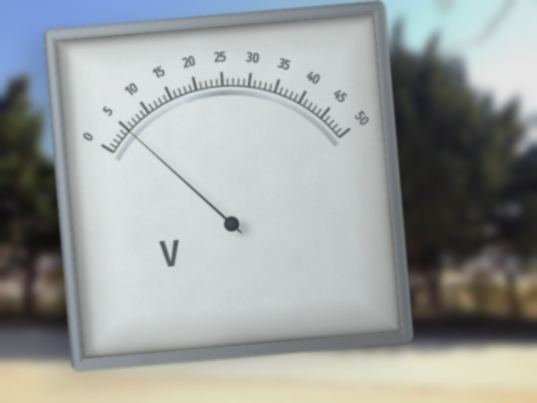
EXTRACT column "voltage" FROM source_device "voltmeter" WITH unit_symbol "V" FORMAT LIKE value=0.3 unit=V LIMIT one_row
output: value=5 unit=V
